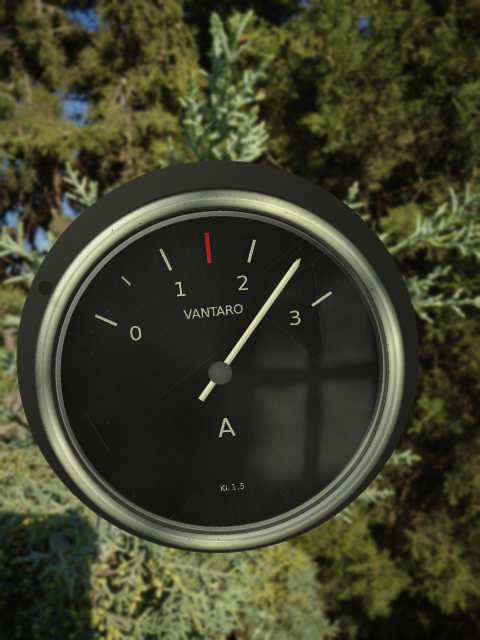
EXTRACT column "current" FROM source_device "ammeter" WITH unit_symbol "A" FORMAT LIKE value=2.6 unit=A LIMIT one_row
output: value=2.5 unit=A
